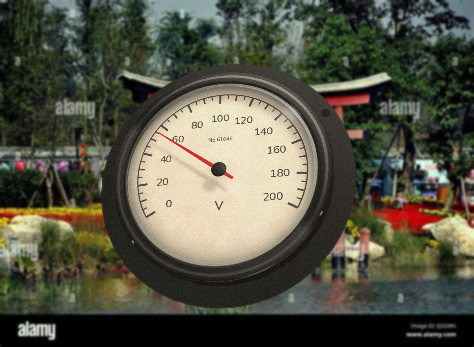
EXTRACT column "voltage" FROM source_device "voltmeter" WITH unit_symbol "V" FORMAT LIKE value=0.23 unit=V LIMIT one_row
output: value=55 unit=V
